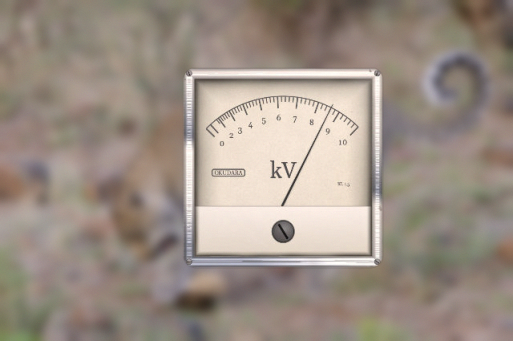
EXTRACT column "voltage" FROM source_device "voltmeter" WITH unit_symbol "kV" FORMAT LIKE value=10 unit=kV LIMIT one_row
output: value=8.6 unit=kV
